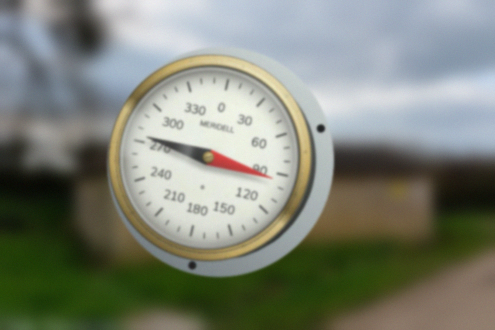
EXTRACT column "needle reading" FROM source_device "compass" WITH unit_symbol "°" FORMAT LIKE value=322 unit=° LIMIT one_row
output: value=95 unit=°
